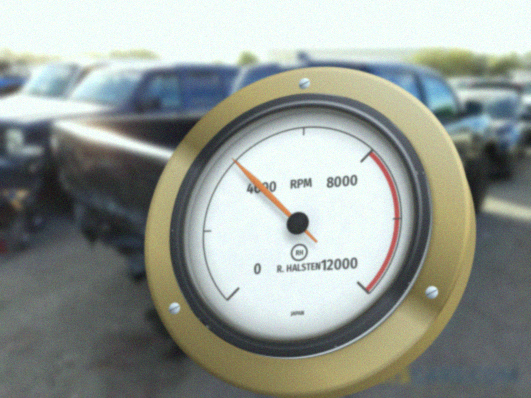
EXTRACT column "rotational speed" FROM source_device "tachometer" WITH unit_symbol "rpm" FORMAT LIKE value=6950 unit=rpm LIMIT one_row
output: value=4000 unit=rpm
